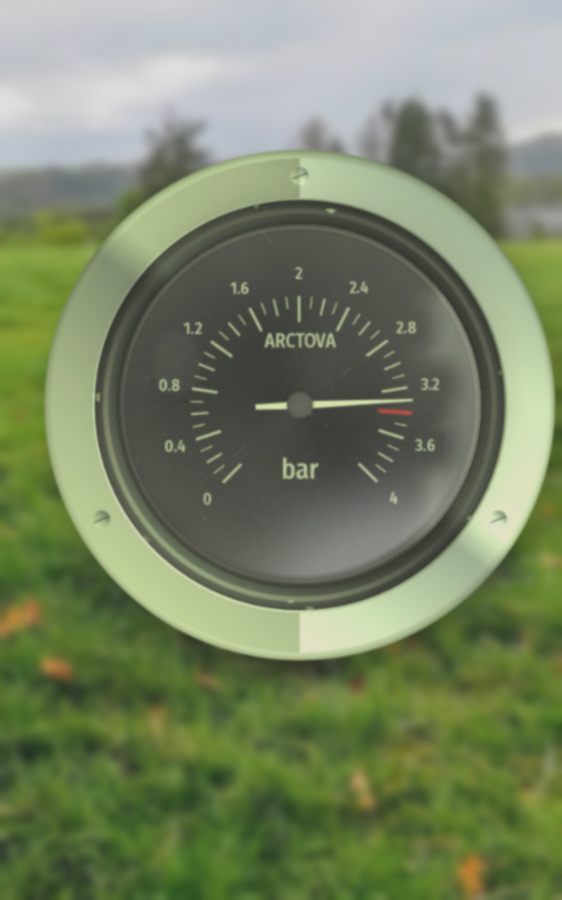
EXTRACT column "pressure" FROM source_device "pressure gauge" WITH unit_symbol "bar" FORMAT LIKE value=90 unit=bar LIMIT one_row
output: value=3.3 unit=bar
